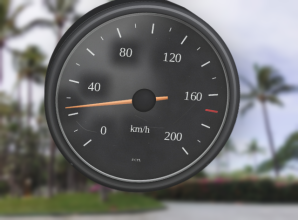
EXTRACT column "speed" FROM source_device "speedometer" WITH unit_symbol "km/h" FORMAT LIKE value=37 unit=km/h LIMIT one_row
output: value=25 unit=km/h
